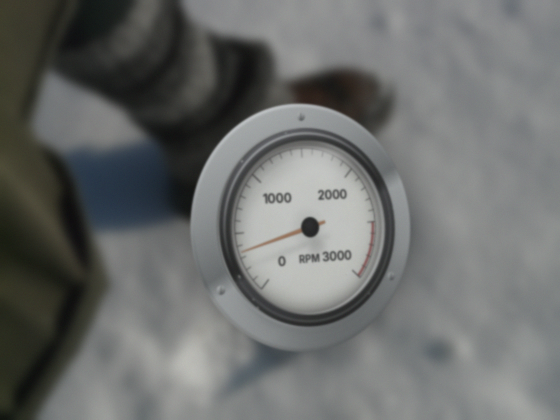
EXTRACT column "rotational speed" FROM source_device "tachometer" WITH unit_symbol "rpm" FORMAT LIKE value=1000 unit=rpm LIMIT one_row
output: value=350 unit=rpm
